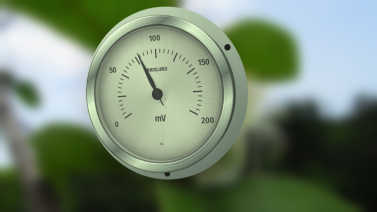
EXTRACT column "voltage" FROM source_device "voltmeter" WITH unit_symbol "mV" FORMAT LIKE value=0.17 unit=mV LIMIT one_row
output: value=80 unit=mV
